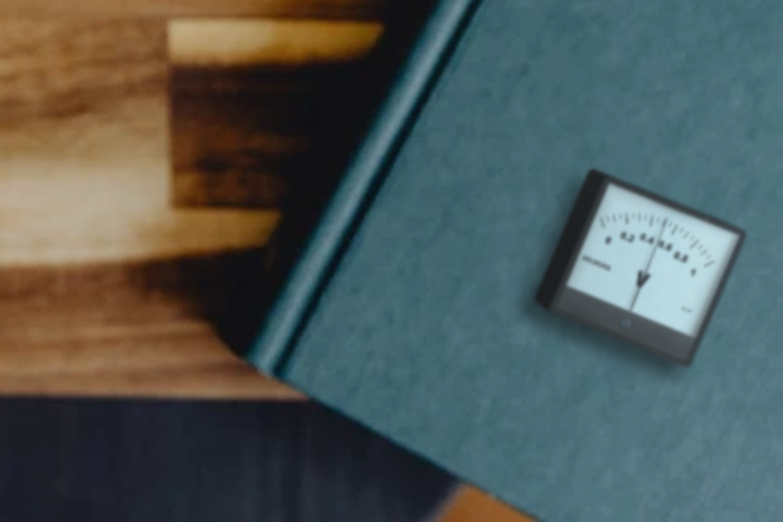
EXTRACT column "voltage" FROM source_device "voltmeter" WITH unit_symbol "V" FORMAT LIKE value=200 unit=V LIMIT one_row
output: value=0.5 unit=V
